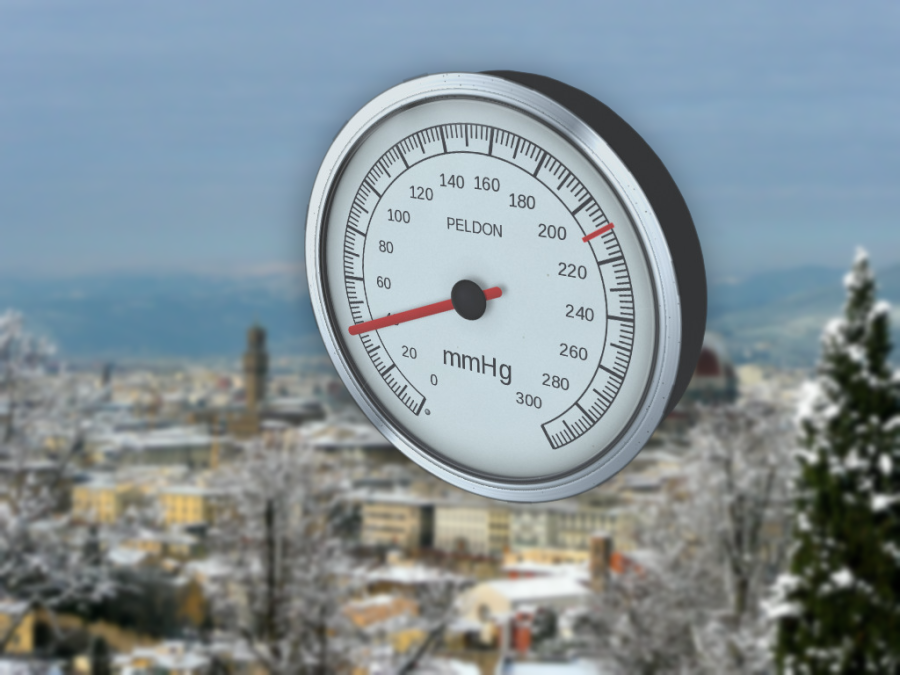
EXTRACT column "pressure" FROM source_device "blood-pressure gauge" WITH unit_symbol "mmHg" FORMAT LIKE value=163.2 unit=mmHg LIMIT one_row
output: value=40 unit=mmHg
